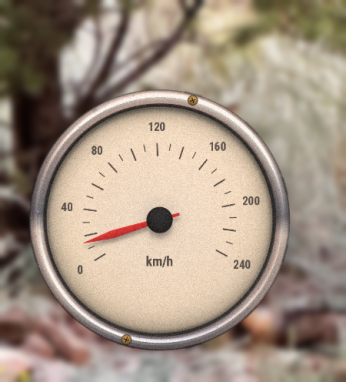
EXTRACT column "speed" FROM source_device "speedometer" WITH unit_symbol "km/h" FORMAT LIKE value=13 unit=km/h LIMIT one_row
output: value=15 unit=km/h
